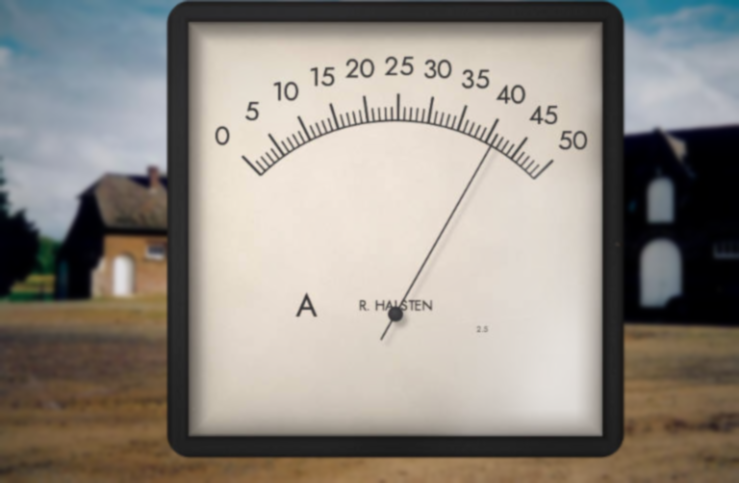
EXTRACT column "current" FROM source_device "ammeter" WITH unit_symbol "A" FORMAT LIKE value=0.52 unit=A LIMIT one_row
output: value=41 unit=A
